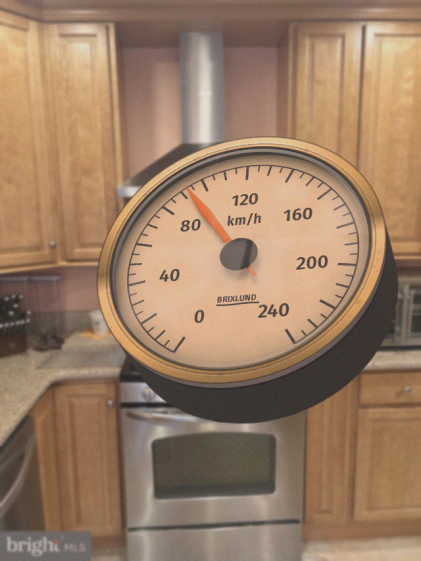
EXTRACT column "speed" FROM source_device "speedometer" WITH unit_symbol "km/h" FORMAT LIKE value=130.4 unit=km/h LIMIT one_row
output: value=92.5 unit=km/h
